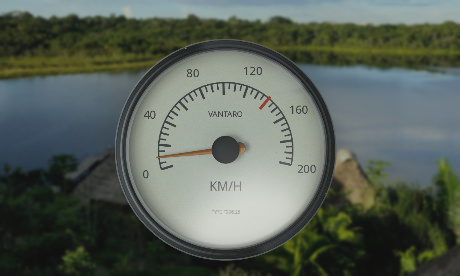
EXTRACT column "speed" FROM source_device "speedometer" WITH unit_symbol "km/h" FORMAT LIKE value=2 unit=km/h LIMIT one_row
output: value=10 unit=km/h
